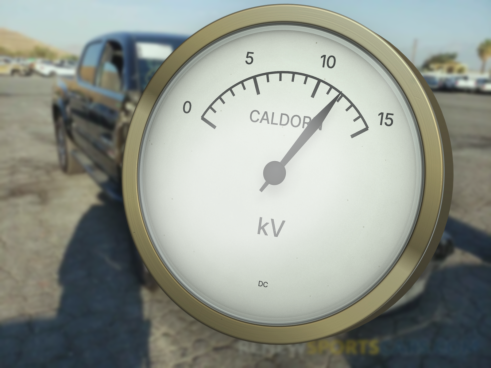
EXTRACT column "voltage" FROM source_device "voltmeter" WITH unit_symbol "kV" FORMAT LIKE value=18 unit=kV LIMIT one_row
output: value=12 unit=kV
